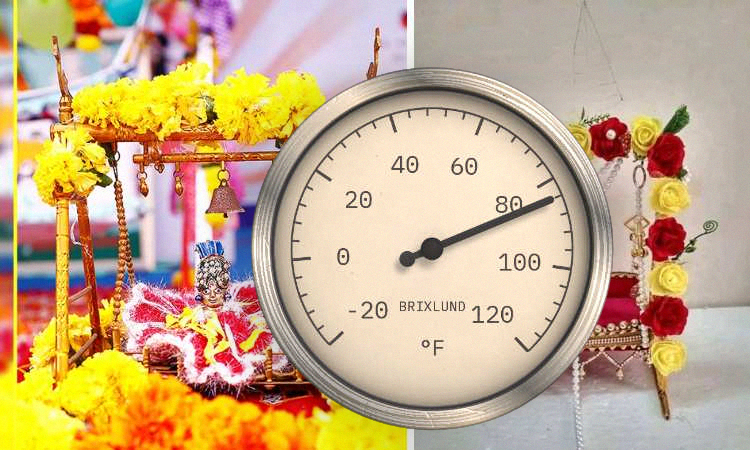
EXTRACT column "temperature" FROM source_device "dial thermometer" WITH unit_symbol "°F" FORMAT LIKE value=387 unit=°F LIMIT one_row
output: value=84 unit=°F
